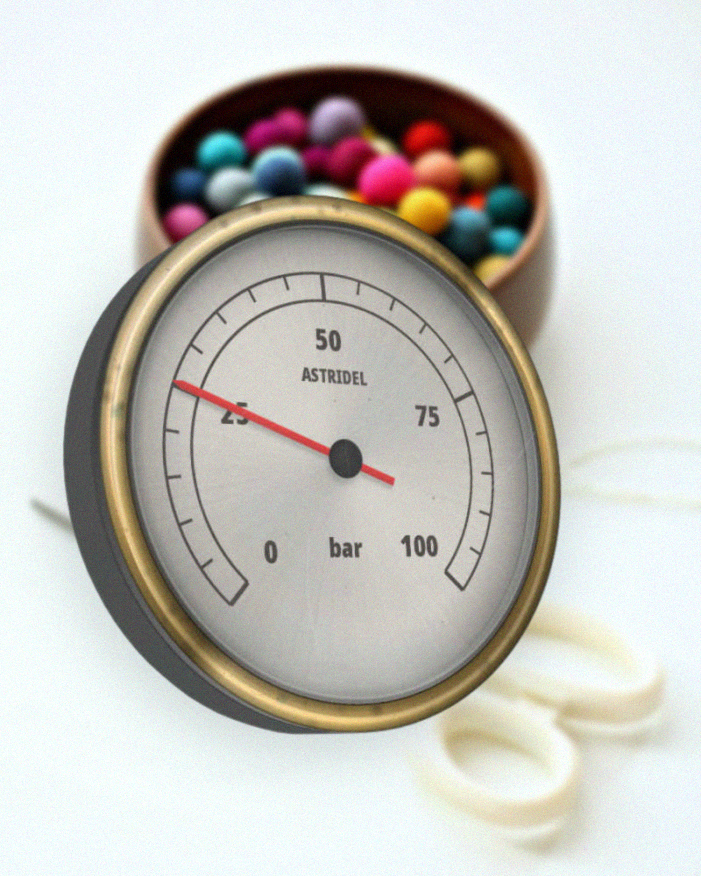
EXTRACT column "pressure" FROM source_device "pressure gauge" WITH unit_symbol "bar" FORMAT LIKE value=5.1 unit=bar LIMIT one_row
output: value=25 unit=bar
